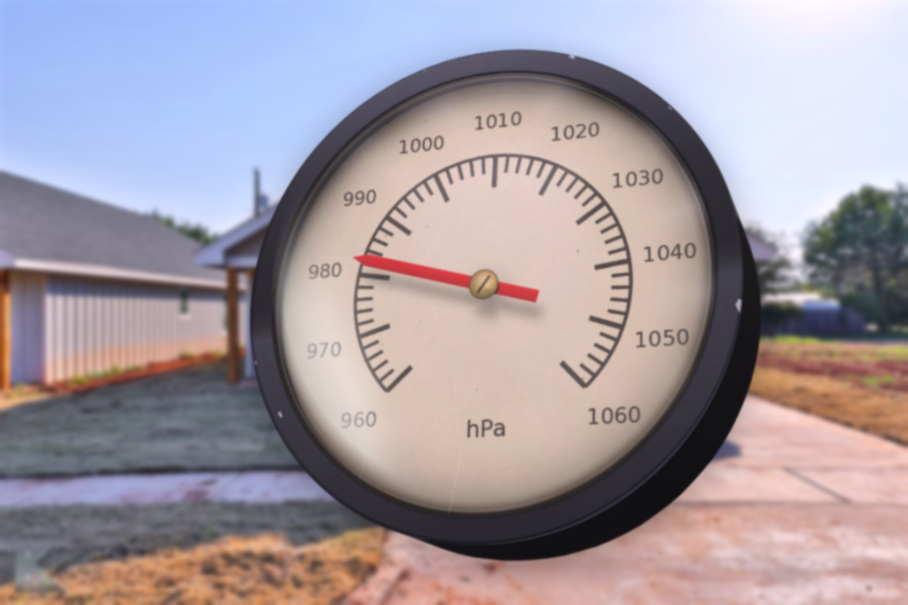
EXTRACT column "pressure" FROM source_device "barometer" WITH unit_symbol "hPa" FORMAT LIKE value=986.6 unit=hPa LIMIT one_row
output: value=982 unit=hPa
